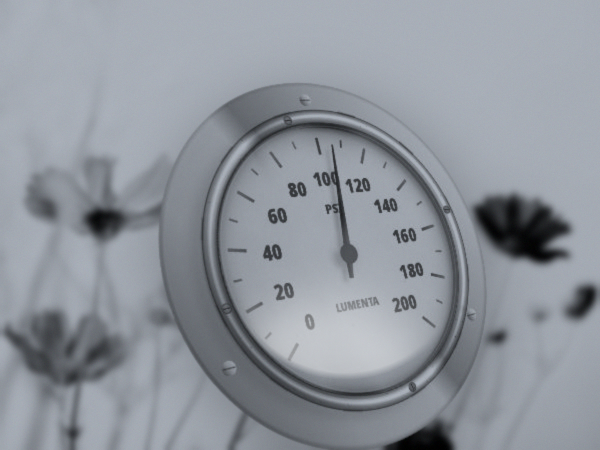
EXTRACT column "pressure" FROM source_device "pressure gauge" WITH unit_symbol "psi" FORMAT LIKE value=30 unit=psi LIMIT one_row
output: value=105 unit=psi
